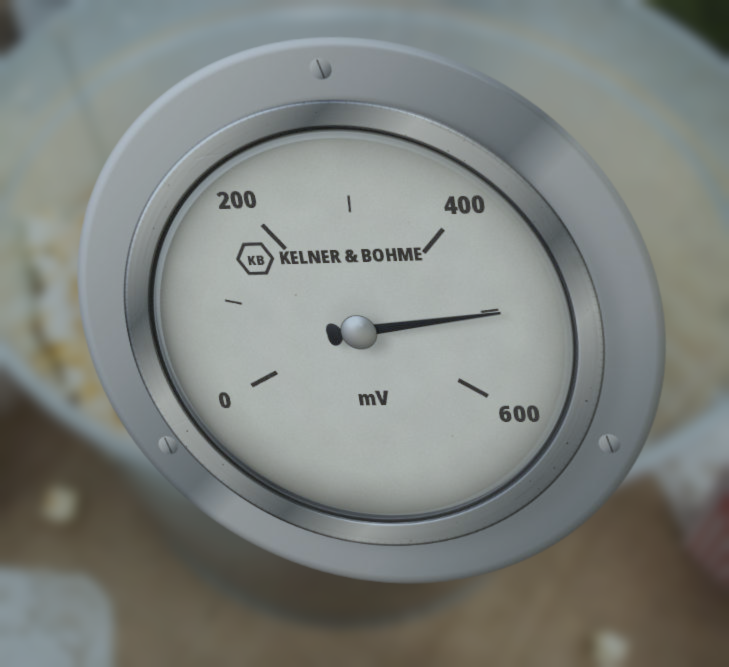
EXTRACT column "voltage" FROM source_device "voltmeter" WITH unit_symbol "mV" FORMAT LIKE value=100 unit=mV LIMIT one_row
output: value=500 unit=mV
